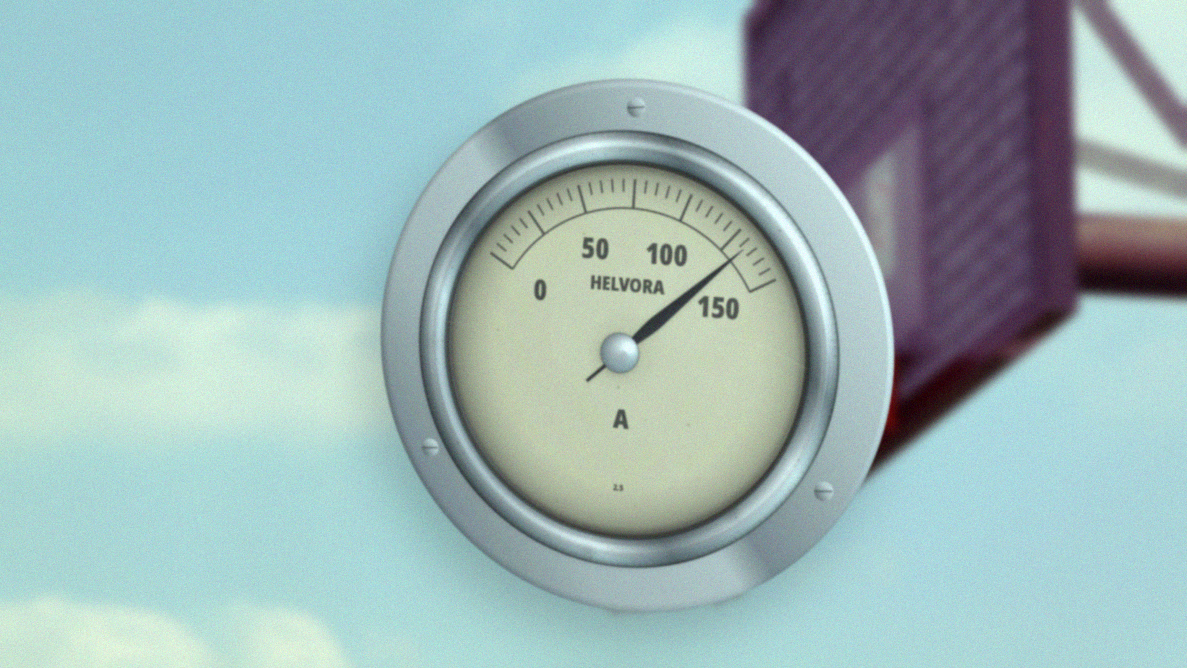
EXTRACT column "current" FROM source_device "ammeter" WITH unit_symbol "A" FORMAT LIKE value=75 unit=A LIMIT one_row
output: value=132.5 unit=A
